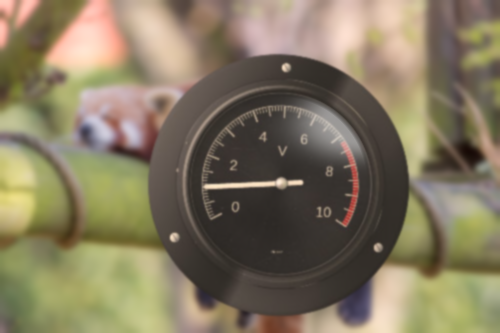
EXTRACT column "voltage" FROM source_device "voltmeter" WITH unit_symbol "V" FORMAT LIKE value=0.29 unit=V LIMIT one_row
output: value=1 unit=V
